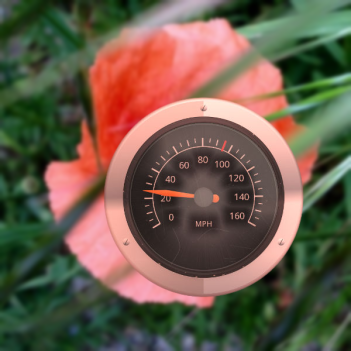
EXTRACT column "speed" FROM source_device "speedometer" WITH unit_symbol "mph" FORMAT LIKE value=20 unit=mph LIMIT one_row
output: value=25 unit=mph
